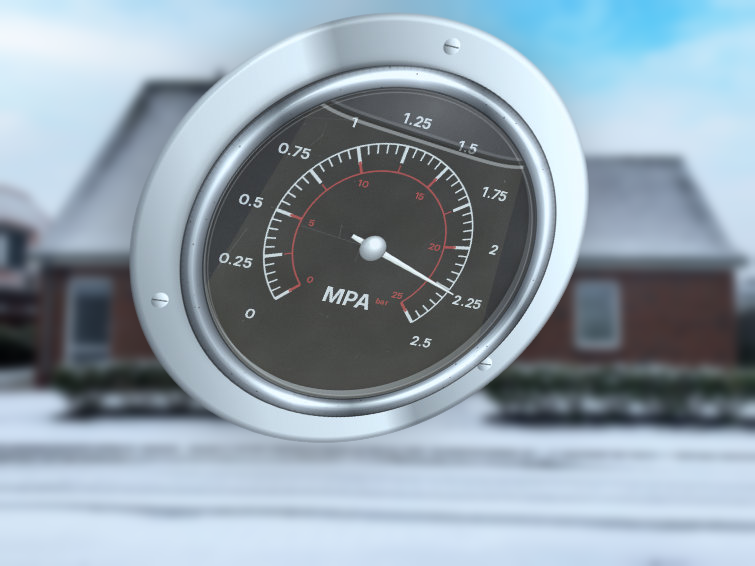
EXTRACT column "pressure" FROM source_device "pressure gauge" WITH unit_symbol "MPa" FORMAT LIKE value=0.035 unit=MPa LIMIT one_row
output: value=2.25 unit=MPa
